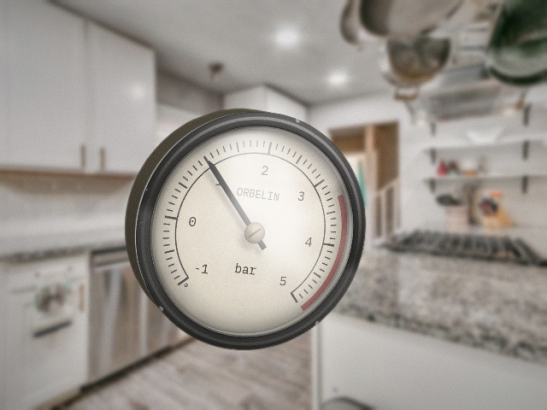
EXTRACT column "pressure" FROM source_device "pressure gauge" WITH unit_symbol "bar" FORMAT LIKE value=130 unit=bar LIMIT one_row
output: value=1 unit=bar
